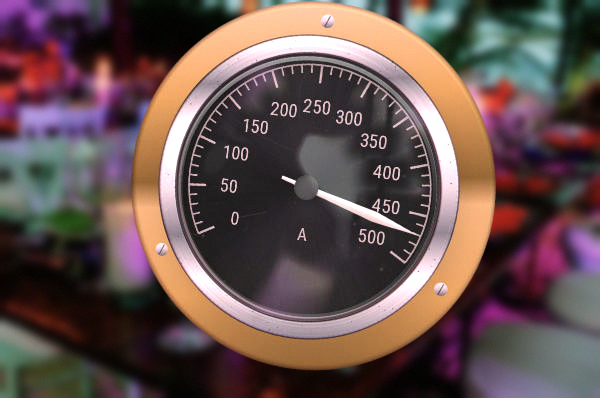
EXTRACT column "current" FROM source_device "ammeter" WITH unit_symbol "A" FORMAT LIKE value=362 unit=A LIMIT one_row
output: value=470 unit=A
